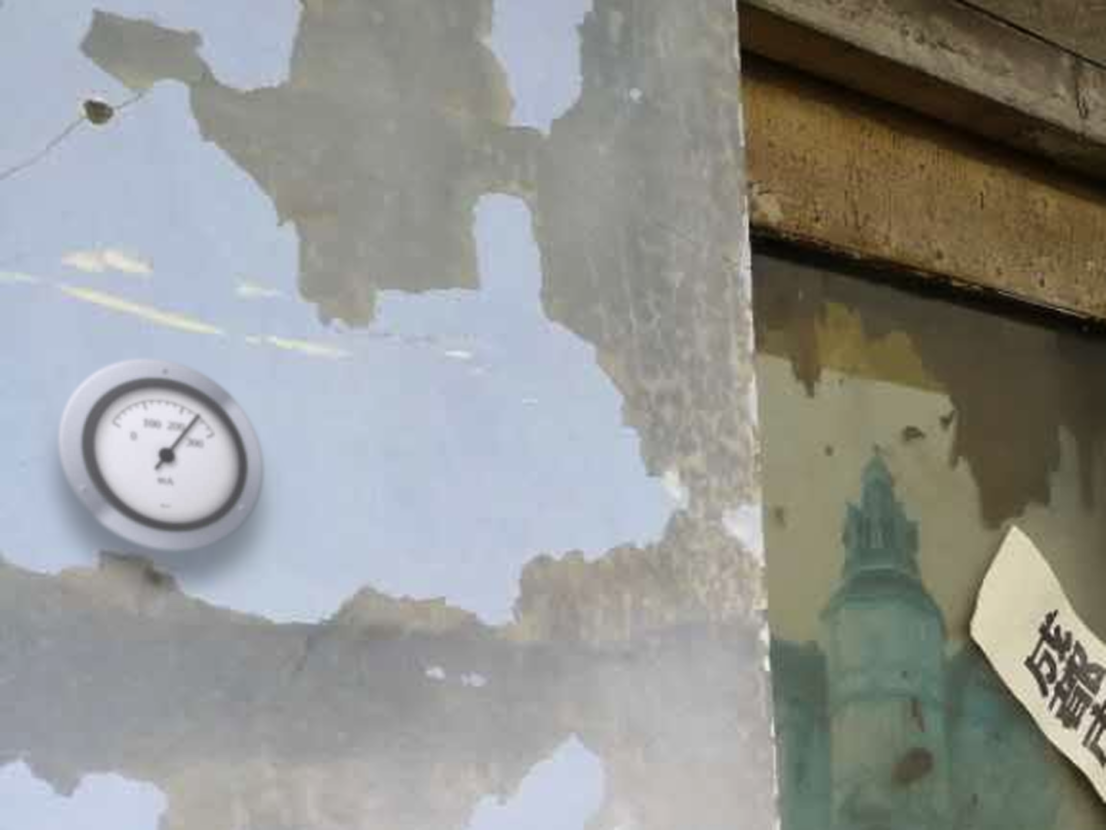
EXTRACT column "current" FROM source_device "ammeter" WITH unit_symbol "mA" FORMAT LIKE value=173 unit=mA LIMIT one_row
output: value=240 unit=mA
